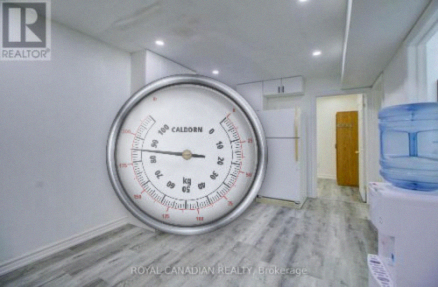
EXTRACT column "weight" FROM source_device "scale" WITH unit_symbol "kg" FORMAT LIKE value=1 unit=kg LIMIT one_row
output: value=85 unit=kg
